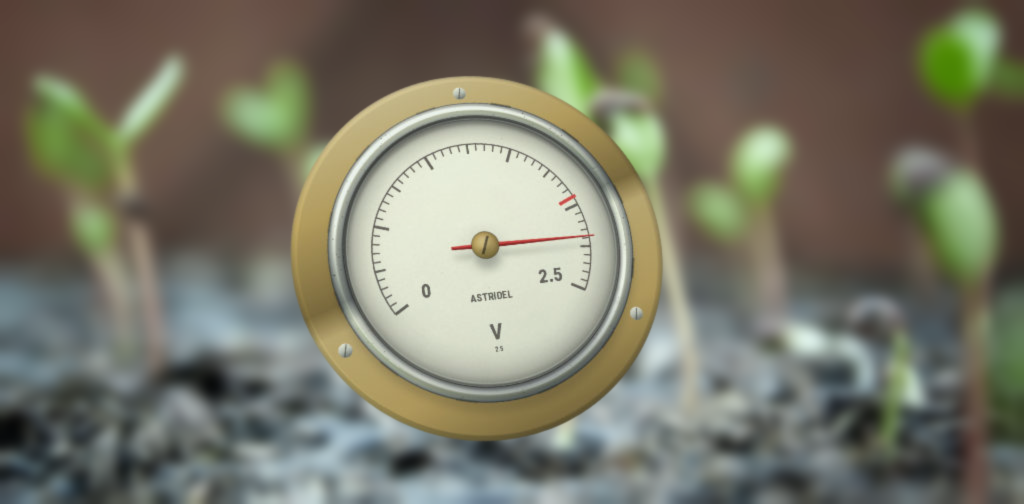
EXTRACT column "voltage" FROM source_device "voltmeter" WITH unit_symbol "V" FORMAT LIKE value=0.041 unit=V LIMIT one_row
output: value=2.2 unit=V
